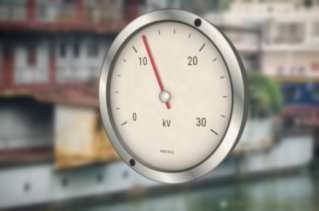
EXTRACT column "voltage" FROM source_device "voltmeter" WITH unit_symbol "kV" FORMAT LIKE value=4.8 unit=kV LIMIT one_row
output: value=12 unit=kV
